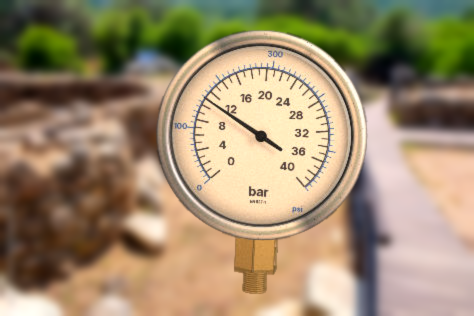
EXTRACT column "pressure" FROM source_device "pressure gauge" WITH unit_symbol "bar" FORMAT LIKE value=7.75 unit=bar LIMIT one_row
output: value=11 unit=bar
